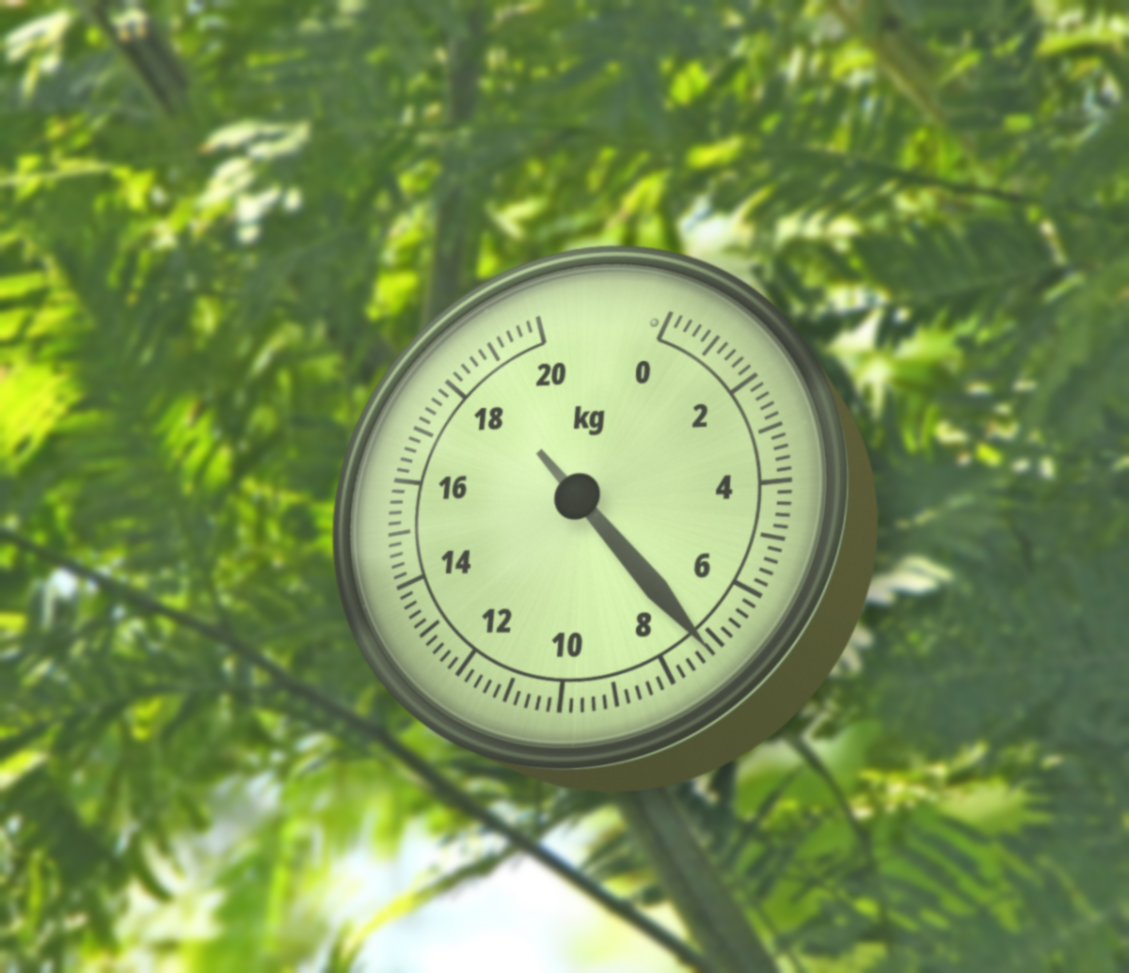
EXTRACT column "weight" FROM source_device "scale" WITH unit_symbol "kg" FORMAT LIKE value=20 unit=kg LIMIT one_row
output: value=7.2 unit=kg
